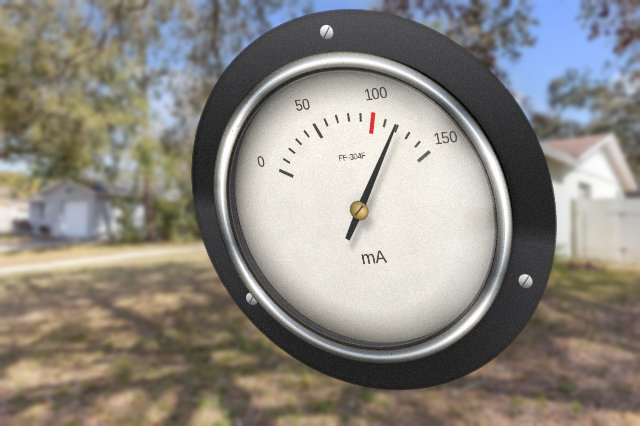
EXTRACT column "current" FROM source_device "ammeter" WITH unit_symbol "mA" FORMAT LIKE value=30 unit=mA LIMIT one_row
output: value=120 unit=mA
